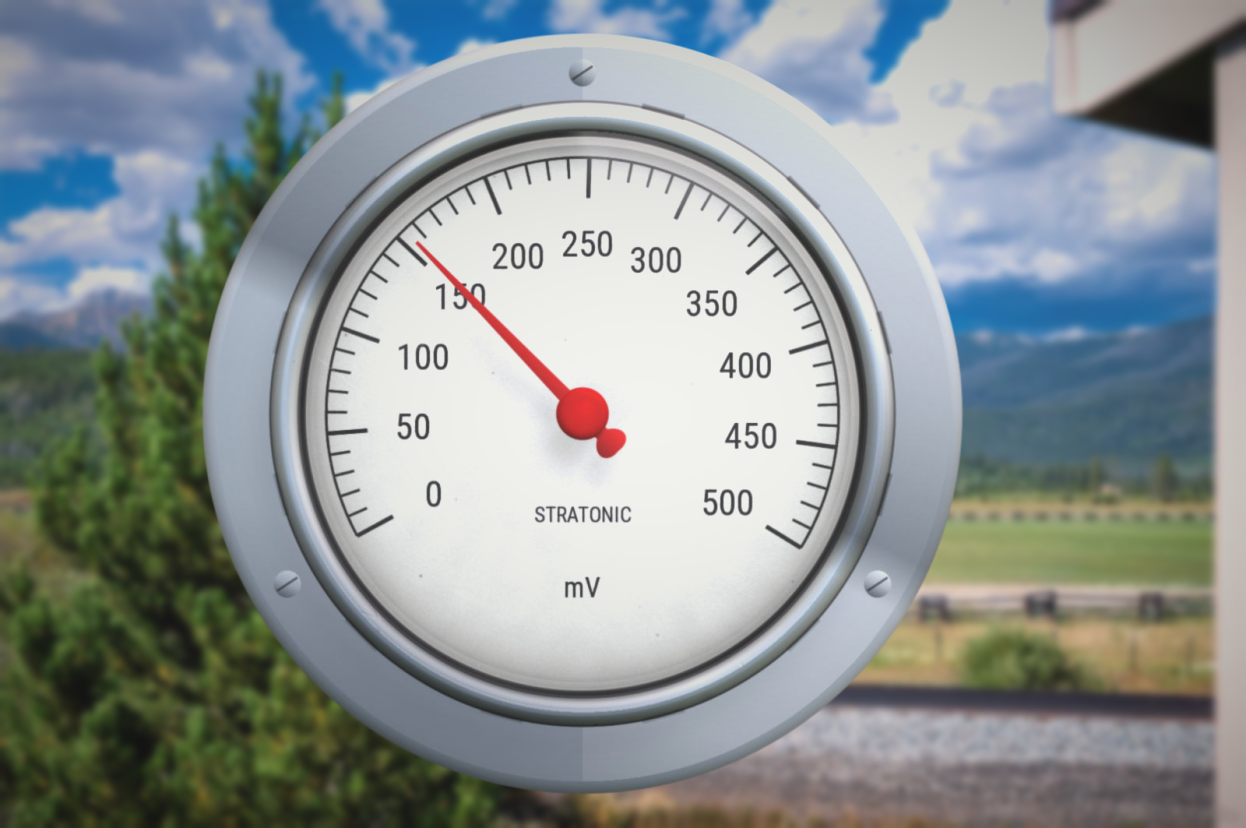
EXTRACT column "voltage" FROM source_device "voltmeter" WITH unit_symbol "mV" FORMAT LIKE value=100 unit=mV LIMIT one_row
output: value=155 unit=mV
